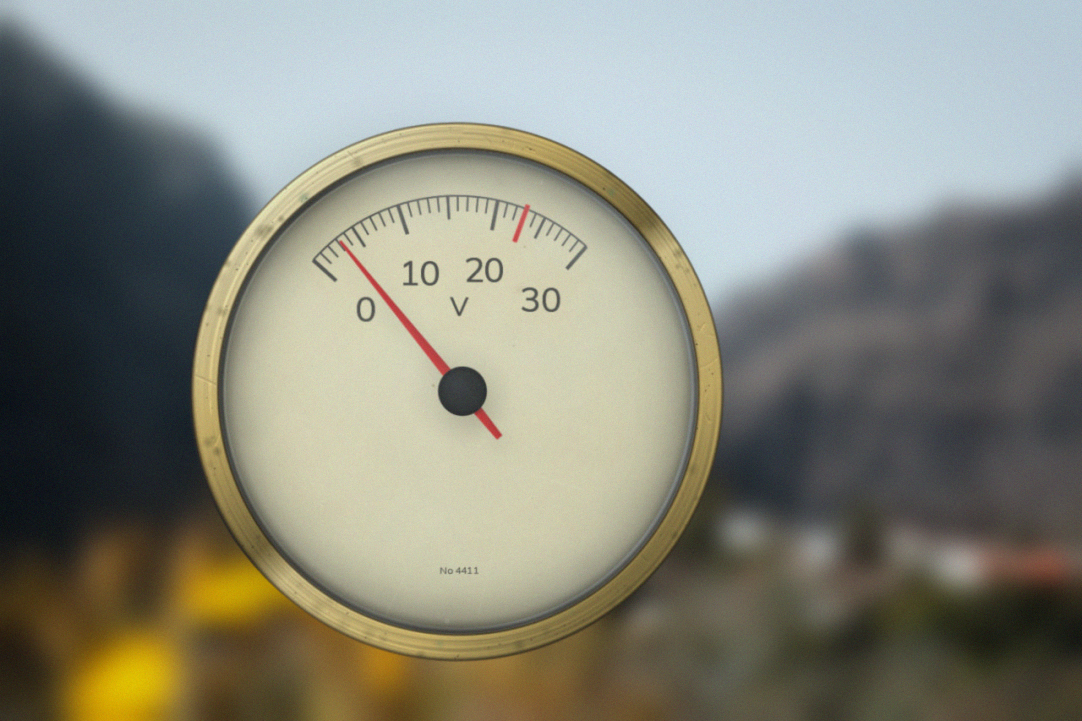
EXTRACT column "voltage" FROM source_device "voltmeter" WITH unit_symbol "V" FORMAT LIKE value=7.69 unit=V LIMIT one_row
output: value=3 unit=V
